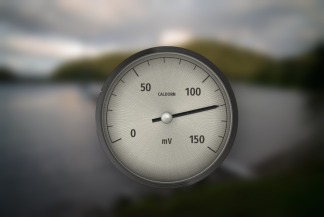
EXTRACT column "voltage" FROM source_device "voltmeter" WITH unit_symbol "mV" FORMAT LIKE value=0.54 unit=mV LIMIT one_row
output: value=120 unit=mV
